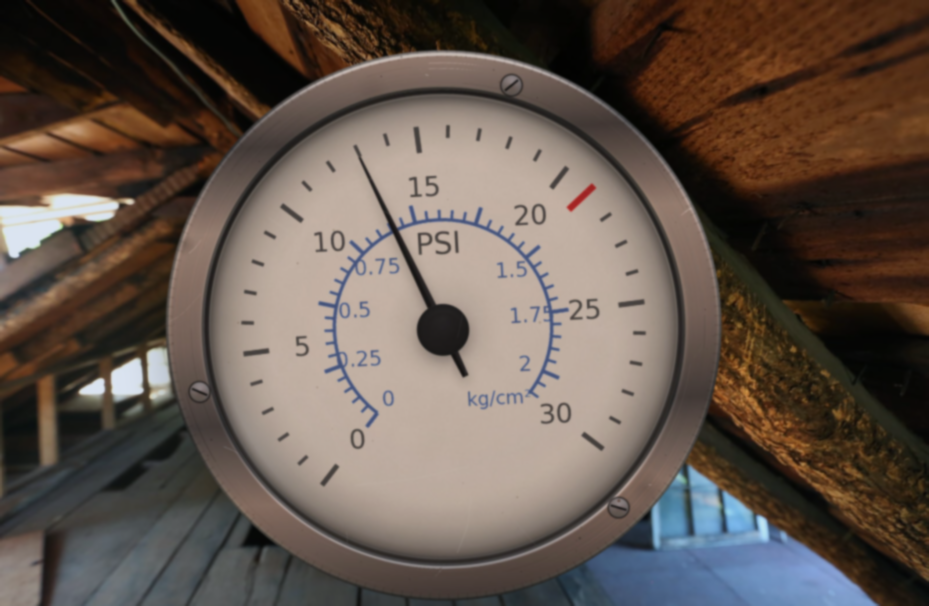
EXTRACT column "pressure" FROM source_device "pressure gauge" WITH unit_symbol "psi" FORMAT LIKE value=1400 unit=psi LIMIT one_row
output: value=13 unit=psi
